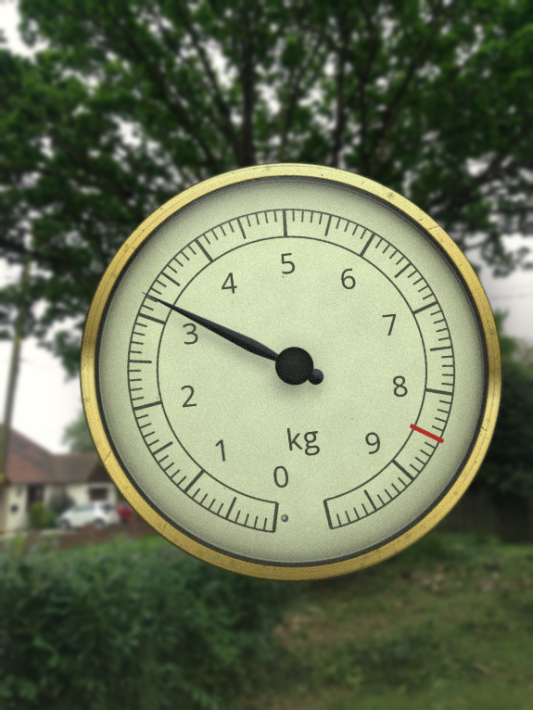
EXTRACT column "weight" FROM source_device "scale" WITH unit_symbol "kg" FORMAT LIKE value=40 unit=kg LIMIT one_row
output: value=3.2 unit=kg
